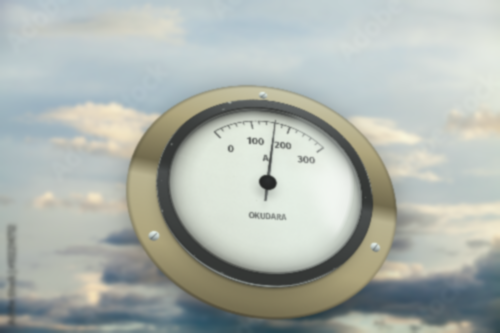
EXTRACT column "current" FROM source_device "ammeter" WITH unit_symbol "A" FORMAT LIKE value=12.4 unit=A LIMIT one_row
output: value=160 unit=A
